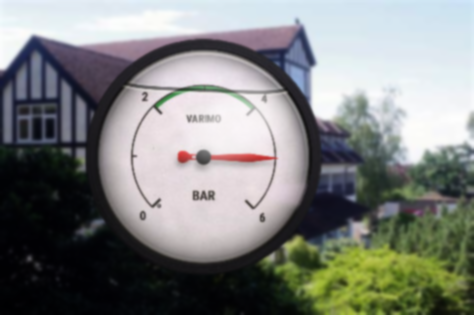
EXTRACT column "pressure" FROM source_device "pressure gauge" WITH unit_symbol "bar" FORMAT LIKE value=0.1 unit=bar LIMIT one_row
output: value=5 unit=bar
